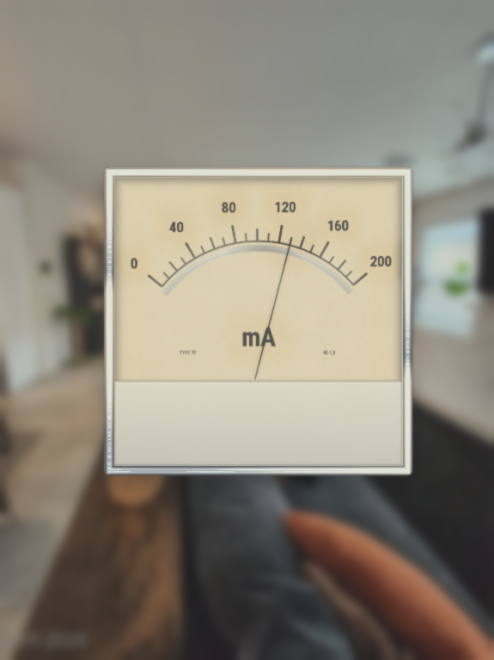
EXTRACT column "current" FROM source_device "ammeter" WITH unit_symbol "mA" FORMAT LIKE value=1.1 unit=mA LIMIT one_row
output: value=130 unit=mA
